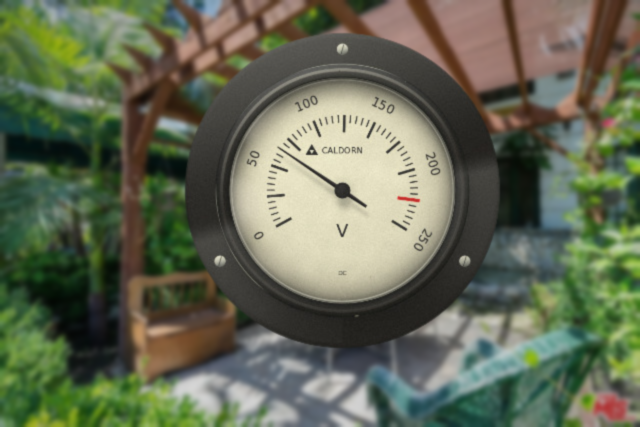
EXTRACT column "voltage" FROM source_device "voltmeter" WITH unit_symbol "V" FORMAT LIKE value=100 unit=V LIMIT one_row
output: value=65 unit=V
